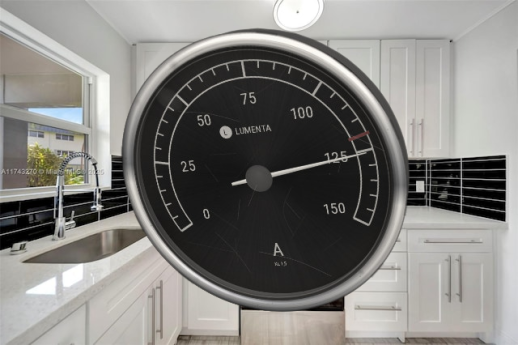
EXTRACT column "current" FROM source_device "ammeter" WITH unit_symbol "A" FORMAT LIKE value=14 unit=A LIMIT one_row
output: value=125 unit=A
